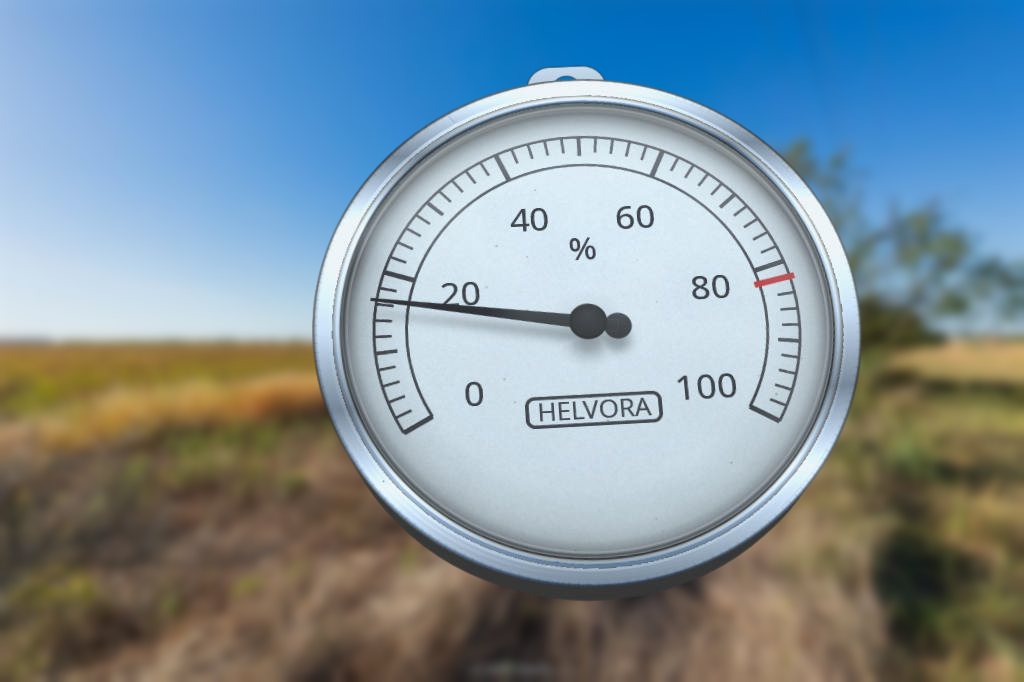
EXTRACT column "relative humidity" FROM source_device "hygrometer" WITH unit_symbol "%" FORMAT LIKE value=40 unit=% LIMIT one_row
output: value=16 unit=%
